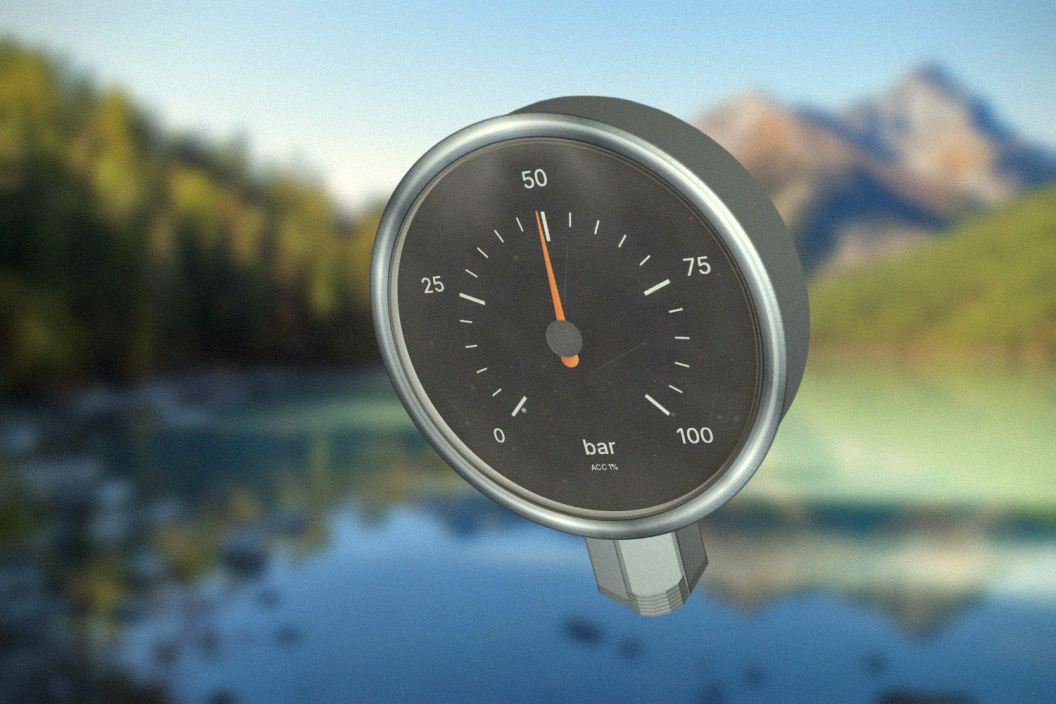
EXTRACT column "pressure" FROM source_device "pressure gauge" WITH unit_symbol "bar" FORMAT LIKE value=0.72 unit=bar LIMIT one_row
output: value=50 unit=bar
